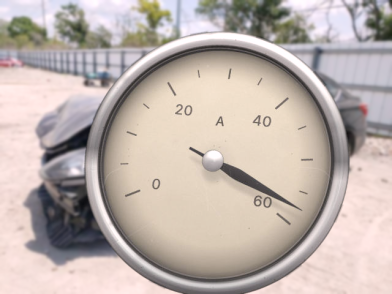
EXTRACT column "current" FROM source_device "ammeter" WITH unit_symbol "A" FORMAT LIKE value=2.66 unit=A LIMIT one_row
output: value=57.5 unit=A
